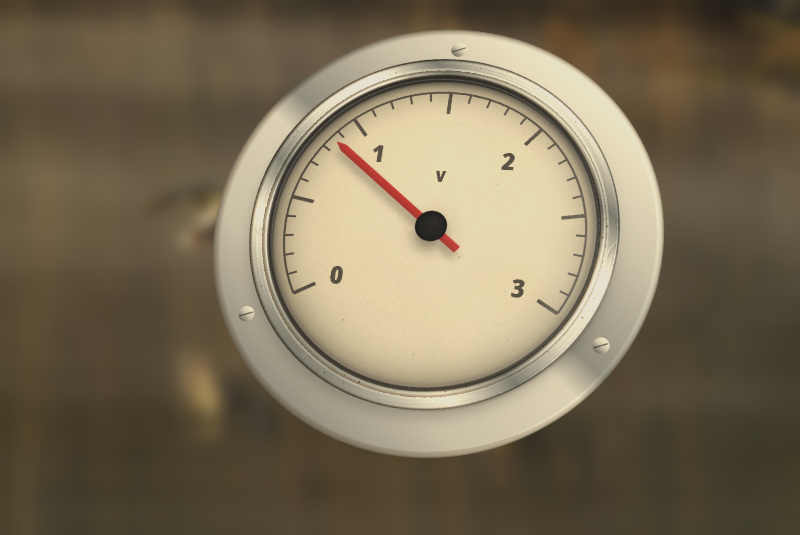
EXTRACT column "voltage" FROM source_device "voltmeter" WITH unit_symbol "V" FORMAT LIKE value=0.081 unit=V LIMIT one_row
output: value=0.85 unit=V
